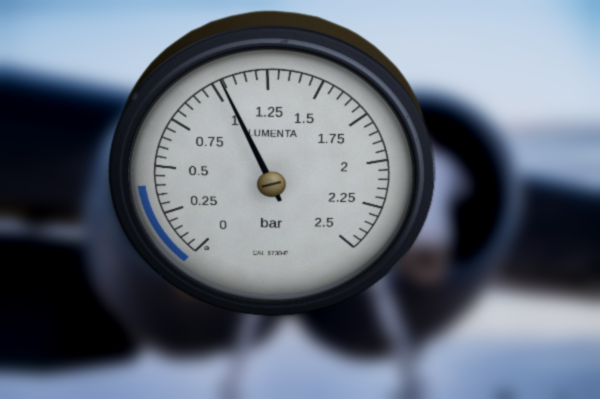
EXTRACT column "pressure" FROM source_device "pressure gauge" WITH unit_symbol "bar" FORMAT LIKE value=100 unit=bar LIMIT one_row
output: value=1.05 unit=bar
